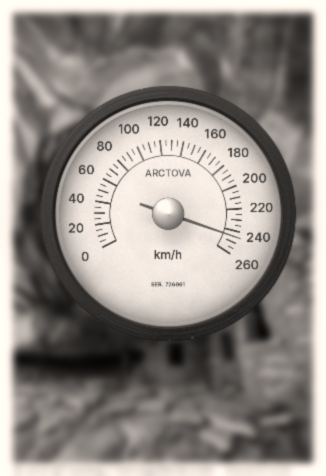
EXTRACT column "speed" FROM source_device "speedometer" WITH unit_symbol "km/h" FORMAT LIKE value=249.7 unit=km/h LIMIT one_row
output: value=245 unit=km/h
